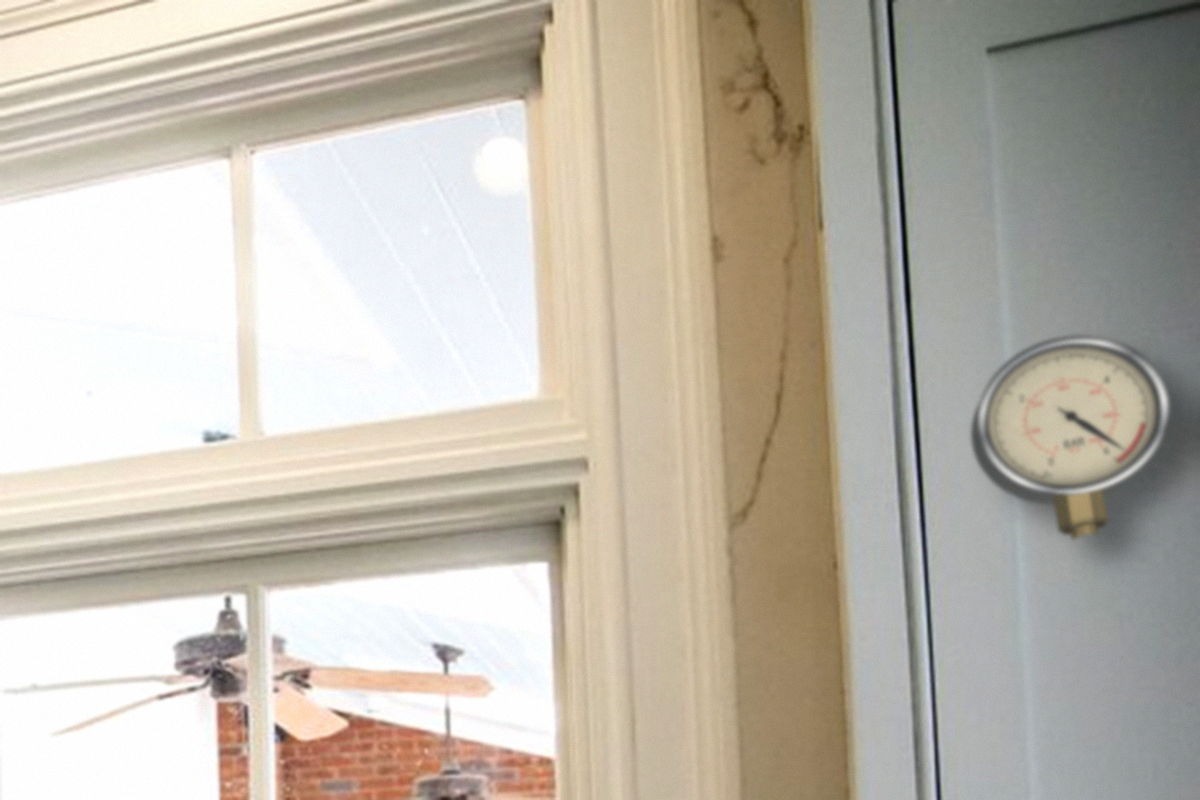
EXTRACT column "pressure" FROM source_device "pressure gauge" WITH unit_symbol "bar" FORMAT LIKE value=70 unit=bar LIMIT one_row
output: value=5.8 unit=bar
